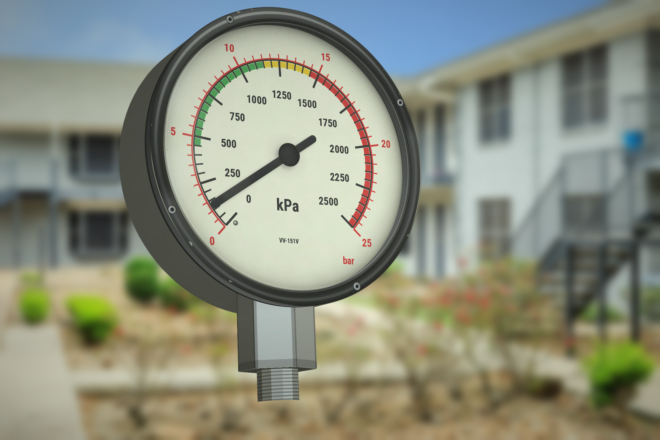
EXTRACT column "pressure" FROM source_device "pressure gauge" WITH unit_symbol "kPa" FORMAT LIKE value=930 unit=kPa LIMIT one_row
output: value=125 unit=kPa
